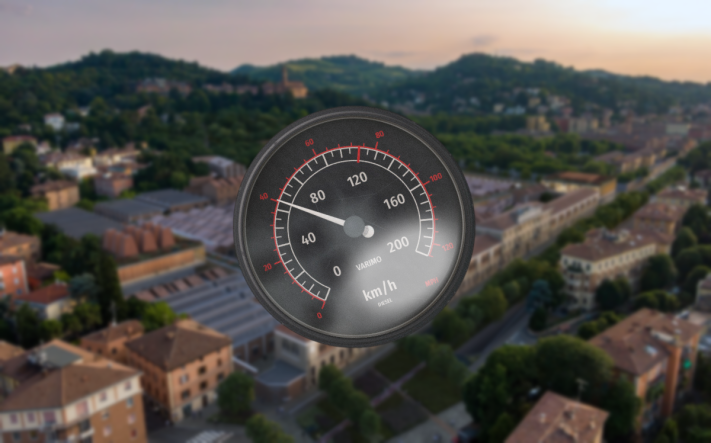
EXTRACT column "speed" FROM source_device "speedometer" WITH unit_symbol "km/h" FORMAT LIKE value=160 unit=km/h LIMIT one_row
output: value=65 unit=km/h
